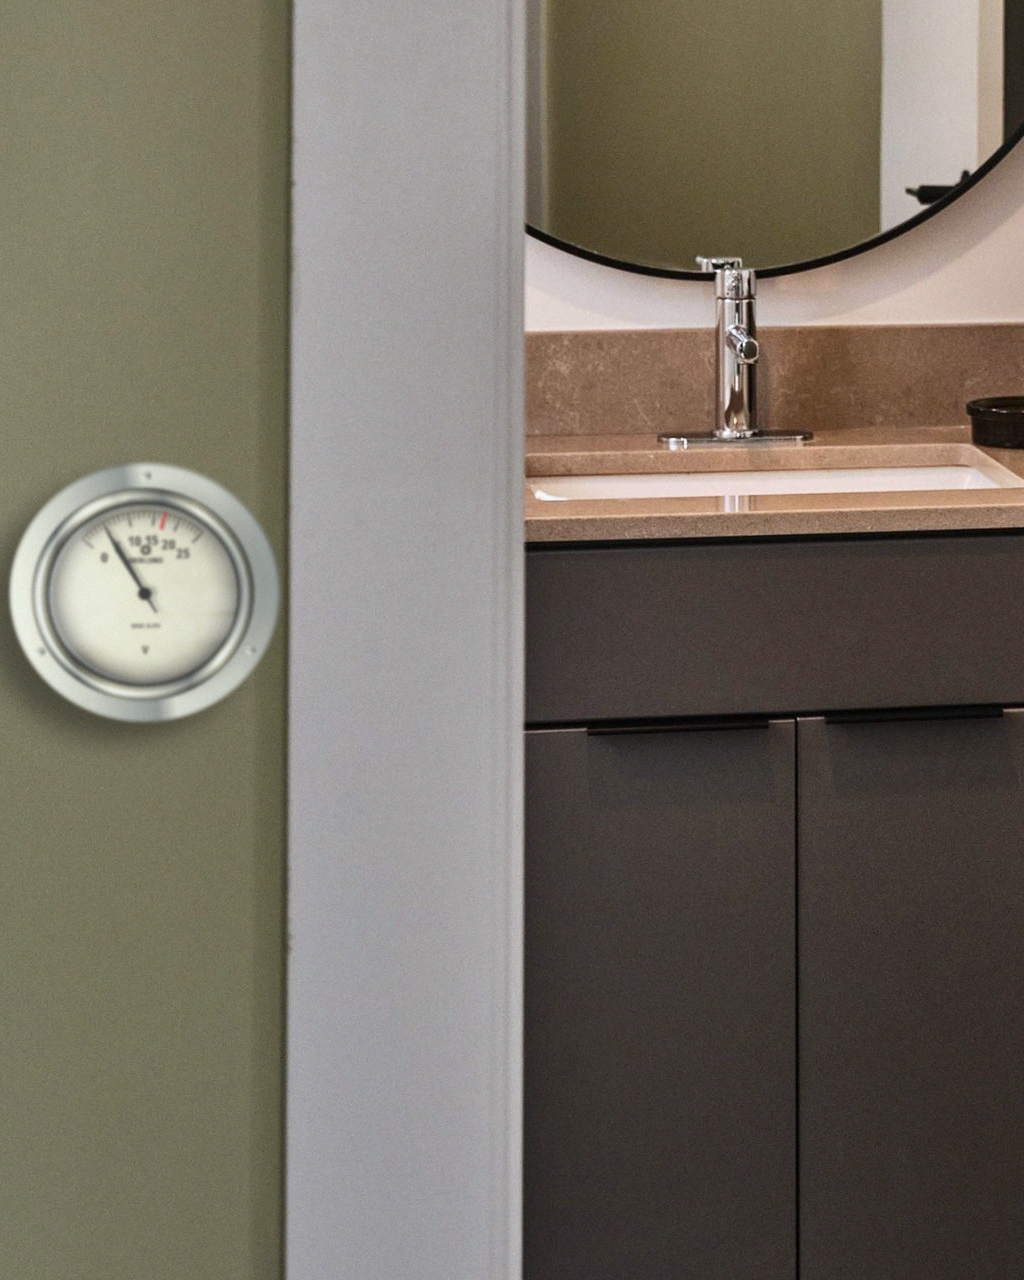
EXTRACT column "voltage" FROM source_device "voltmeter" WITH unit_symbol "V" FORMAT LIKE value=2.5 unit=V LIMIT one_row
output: value=5 unit=V
